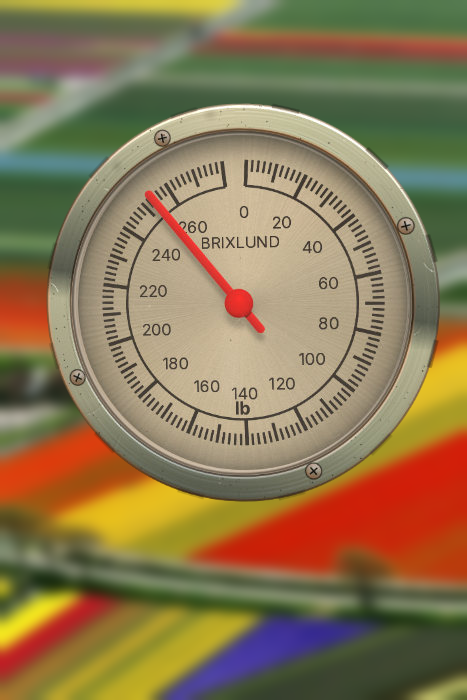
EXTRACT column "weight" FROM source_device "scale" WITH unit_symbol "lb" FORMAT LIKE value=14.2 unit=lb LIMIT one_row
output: value=254 unit=lb
